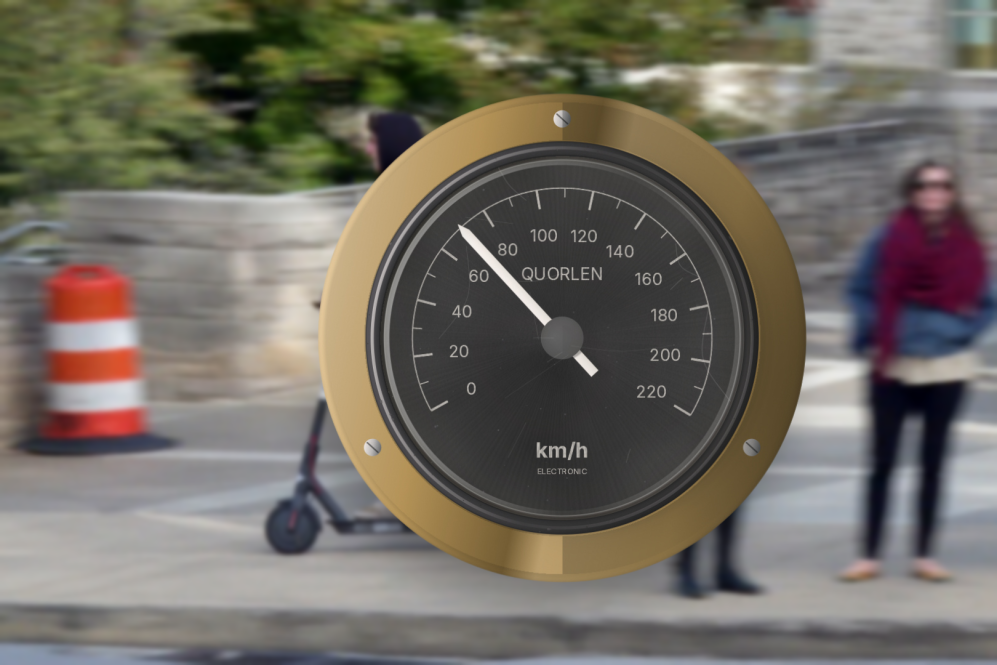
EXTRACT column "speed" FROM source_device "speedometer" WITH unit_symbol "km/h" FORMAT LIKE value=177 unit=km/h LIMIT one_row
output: value=70 unit=km/h
